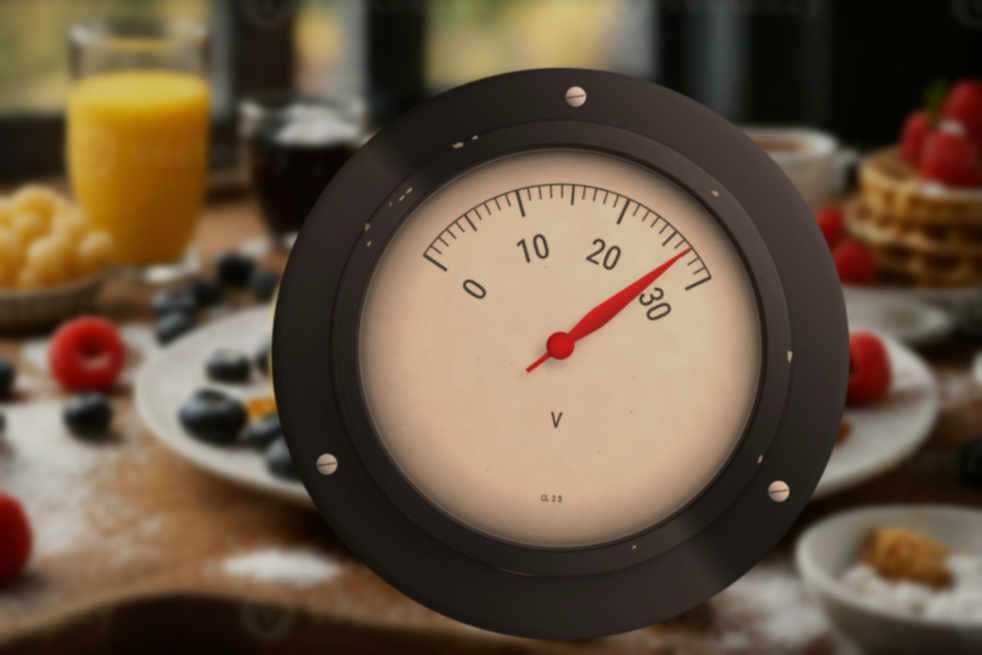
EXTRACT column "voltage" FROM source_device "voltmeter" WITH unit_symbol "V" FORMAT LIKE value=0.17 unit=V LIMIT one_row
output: value=27 unit=V
